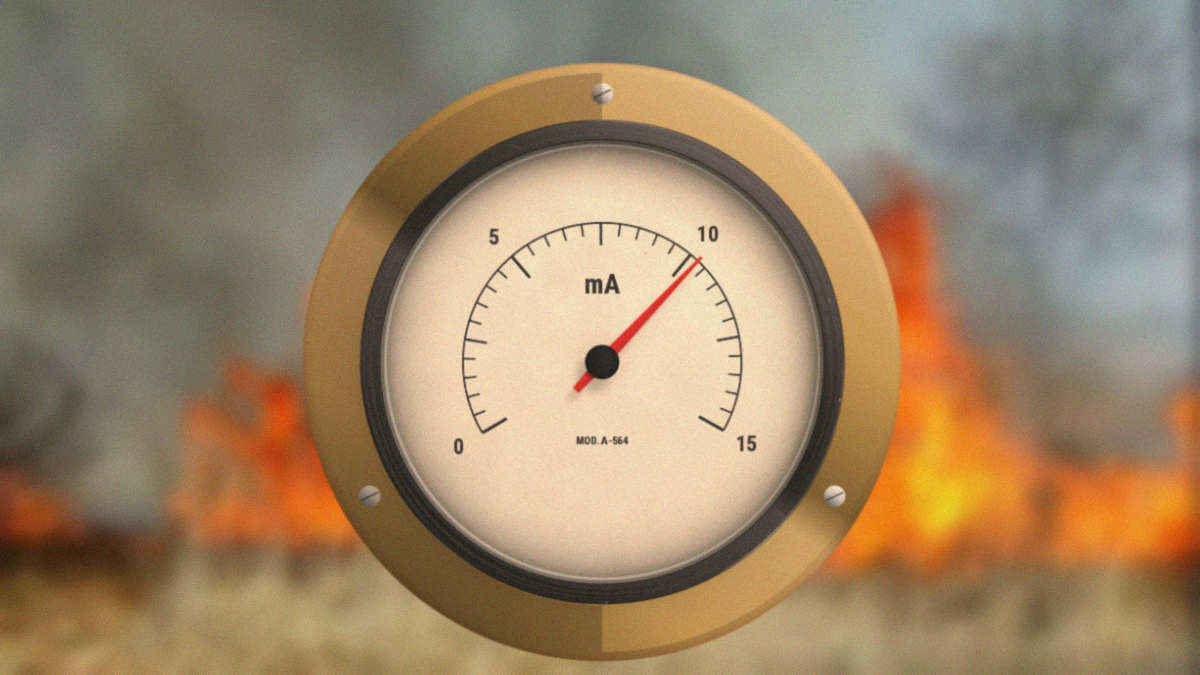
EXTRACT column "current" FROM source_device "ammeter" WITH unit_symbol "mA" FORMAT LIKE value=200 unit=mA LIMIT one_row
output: value=10.25 unit=mA
